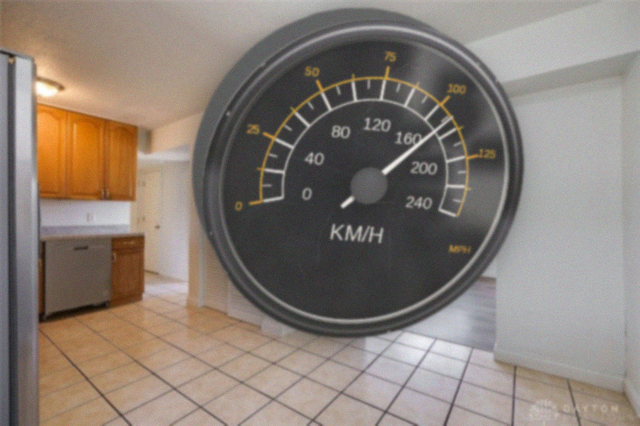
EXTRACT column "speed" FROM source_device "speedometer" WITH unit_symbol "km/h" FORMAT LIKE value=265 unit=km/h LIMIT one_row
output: value=170 unit=km/h
